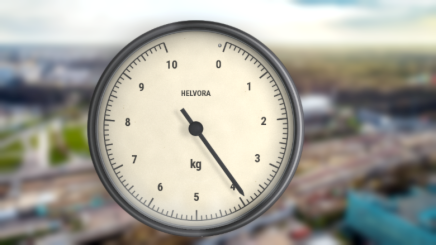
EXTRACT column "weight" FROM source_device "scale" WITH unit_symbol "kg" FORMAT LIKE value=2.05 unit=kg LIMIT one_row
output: value=3.9 unit=kg
